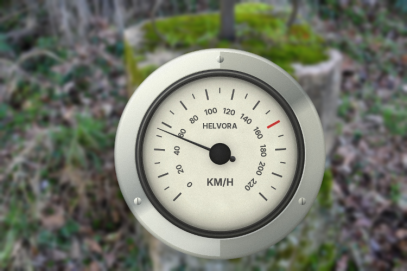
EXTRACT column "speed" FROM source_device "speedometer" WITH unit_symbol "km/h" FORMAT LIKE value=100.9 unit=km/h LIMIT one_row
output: value=55 unit=km/h
